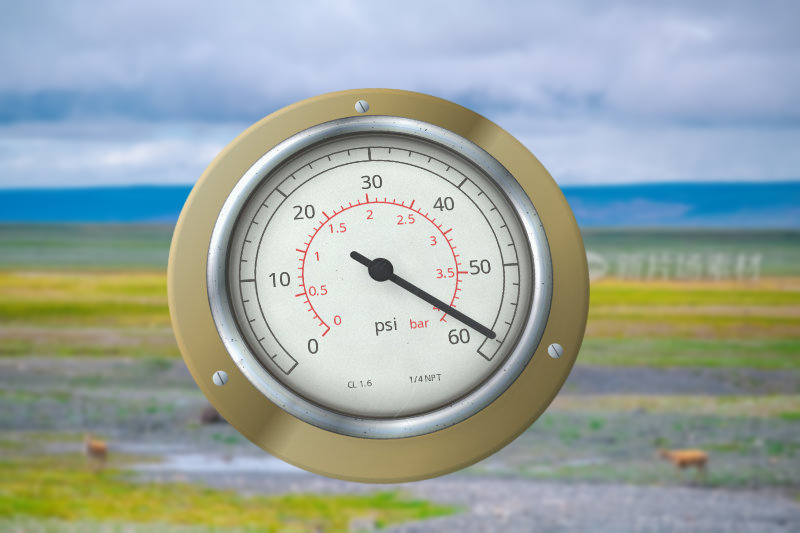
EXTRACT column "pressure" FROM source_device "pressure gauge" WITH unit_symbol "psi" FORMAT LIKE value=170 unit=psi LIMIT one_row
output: value=58 unit=psi
